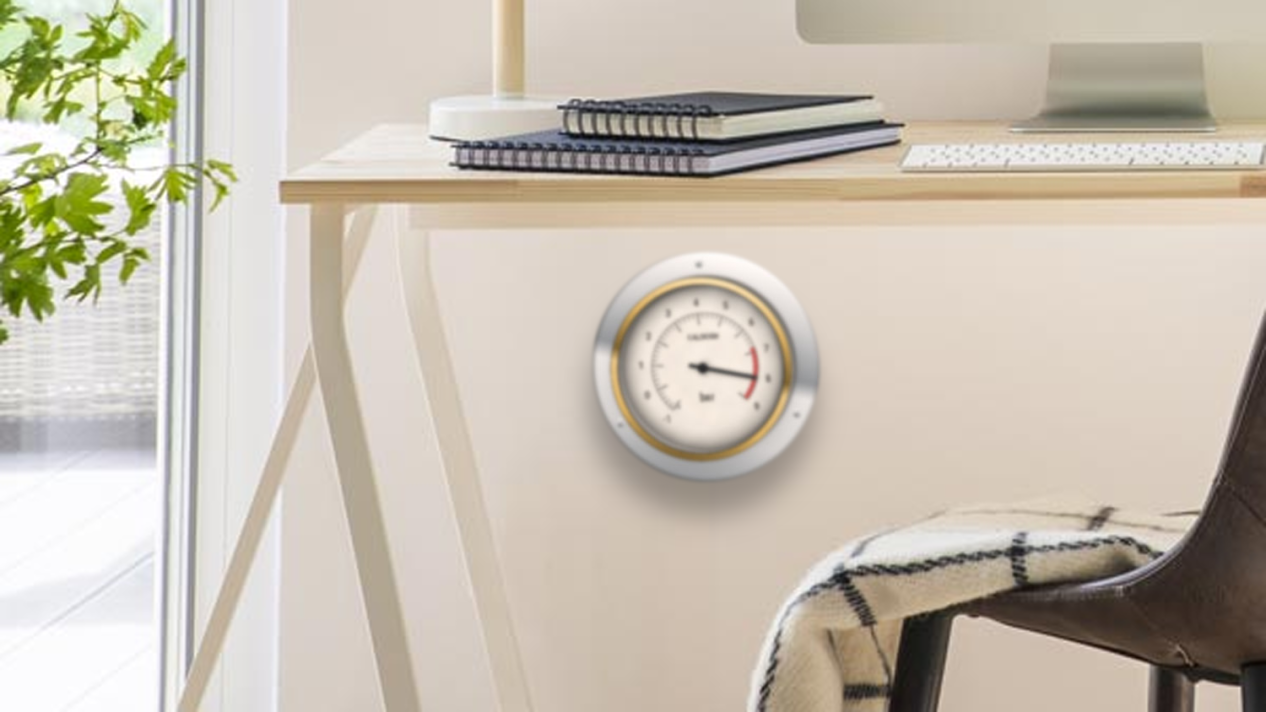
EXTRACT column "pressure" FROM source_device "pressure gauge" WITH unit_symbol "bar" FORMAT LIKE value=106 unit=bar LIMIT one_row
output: value=8 unit=bar
